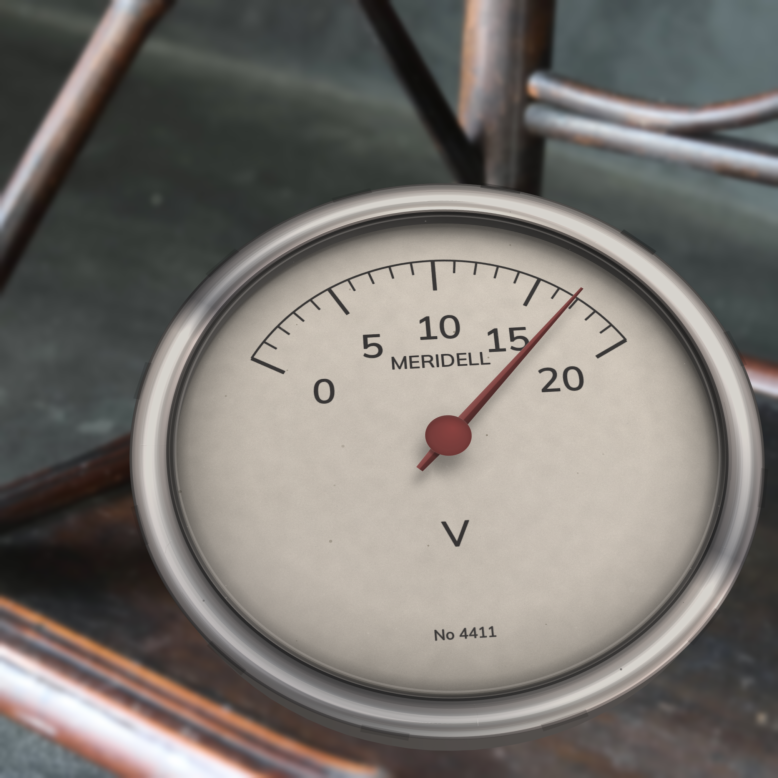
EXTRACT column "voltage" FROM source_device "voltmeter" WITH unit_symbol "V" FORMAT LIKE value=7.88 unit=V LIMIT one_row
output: value=17 unit=V
